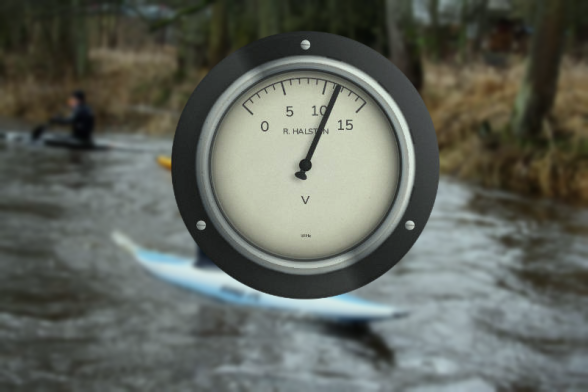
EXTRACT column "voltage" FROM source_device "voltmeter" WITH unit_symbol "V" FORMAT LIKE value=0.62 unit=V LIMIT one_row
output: value=11.5 unit=V
